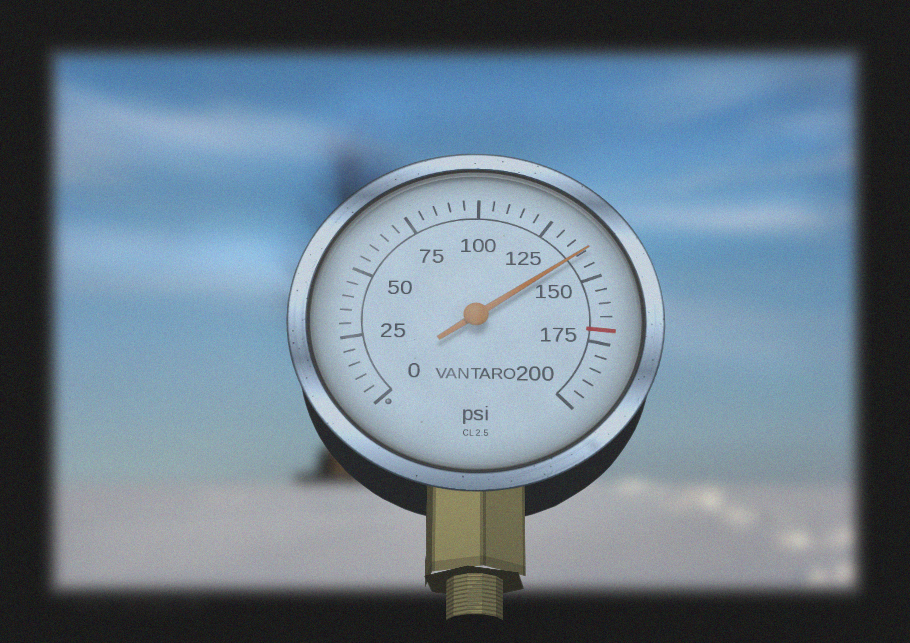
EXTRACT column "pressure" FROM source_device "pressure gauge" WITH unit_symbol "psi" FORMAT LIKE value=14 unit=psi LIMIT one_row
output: value=140 unit=psi
